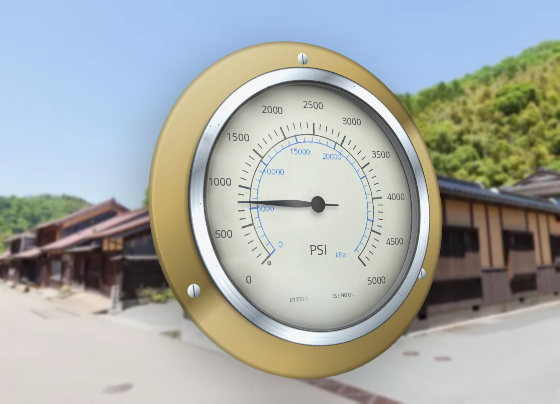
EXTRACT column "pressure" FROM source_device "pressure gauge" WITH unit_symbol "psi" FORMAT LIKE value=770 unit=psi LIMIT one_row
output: value=800 unit=psi
